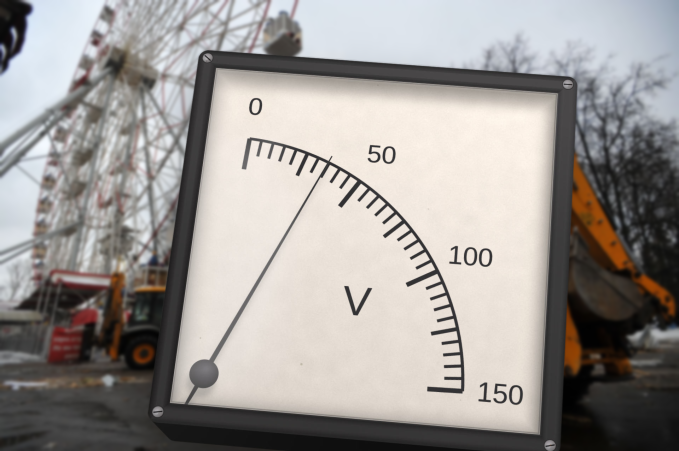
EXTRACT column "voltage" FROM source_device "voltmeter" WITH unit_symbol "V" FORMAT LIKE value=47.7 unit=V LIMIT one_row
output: value=35 unit=V
